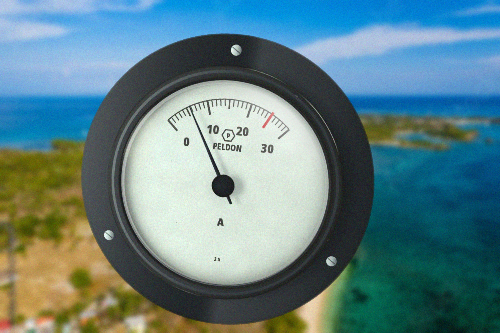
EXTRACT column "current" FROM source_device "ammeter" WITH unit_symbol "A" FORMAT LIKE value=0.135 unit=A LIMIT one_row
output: value=6 unit=A
